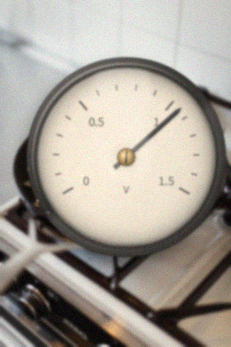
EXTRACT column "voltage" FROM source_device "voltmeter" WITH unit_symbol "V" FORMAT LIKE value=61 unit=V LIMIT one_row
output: value=1.05 unit=V
